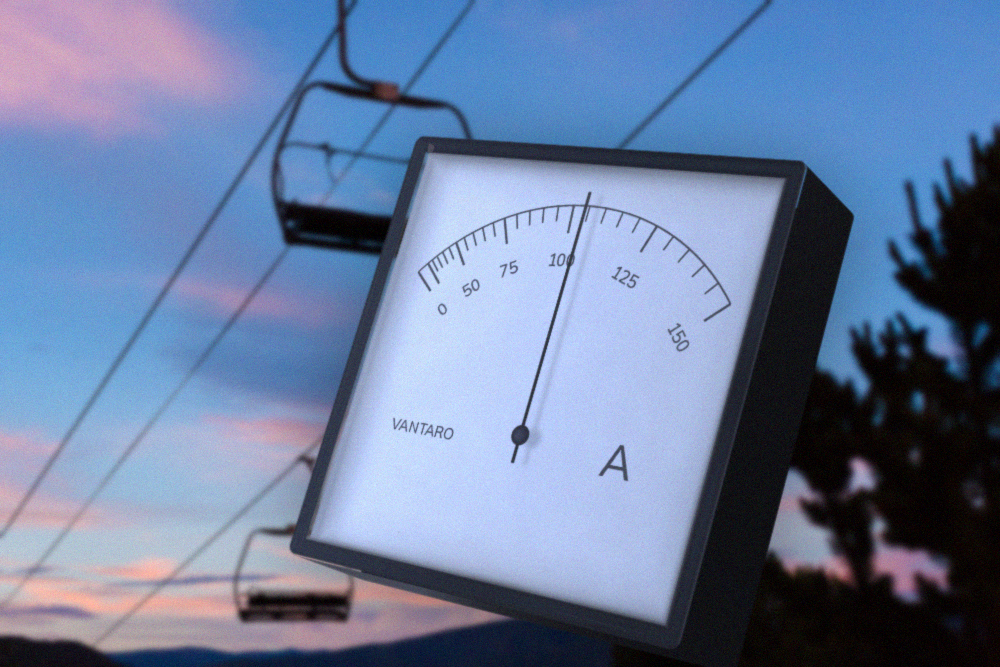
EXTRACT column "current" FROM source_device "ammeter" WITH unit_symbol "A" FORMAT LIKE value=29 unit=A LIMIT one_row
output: value=105 unit=A
